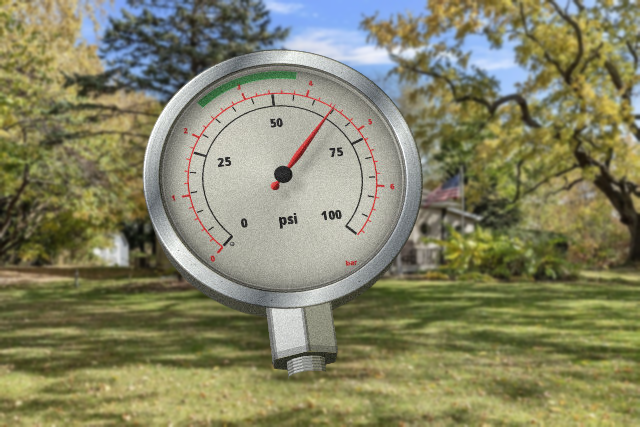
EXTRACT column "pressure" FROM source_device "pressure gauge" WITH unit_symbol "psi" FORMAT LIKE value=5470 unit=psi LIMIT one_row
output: value=65 unit=psi
